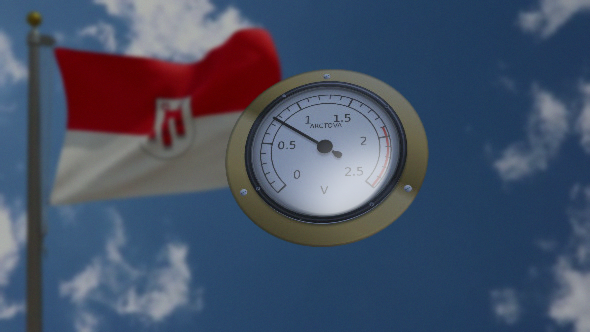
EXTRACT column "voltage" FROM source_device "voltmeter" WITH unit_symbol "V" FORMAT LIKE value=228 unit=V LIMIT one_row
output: value=0.75 unit=V
